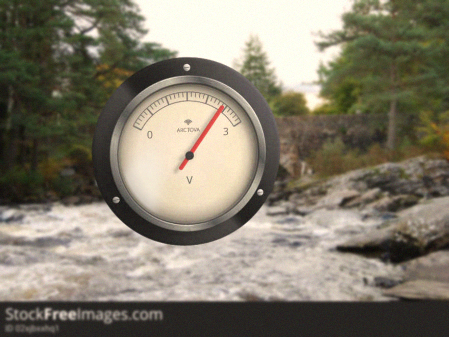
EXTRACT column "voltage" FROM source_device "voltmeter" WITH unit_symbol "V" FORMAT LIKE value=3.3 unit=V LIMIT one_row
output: value=2.4 unit=V
